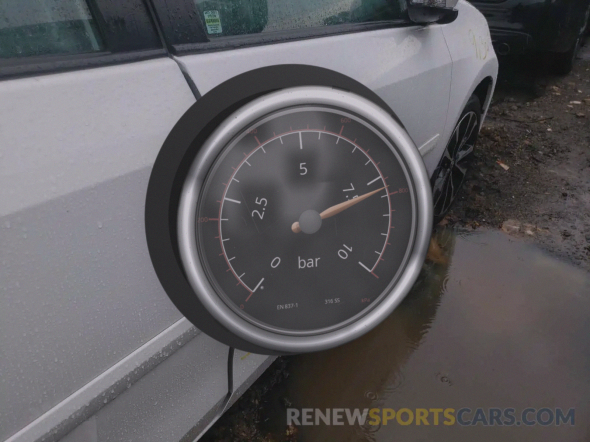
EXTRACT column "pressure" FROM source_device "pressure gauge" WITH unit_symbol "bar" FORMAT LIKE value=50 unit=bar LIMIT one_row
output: value=7.75 unit=bar
